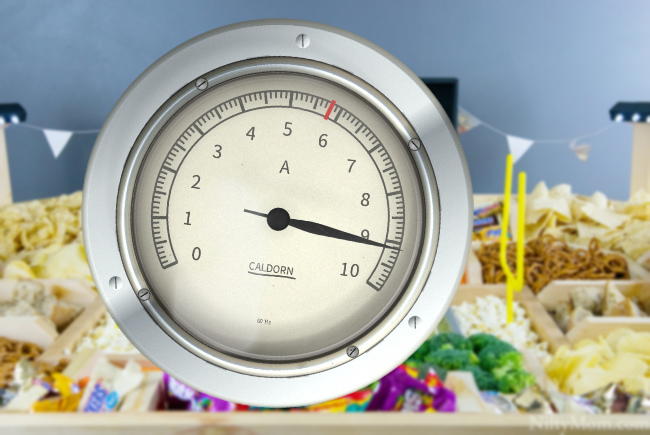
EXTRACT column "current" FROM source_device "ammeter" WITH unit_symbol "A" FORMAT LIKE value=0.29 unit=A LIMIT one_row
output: value=9.1 unit=A
